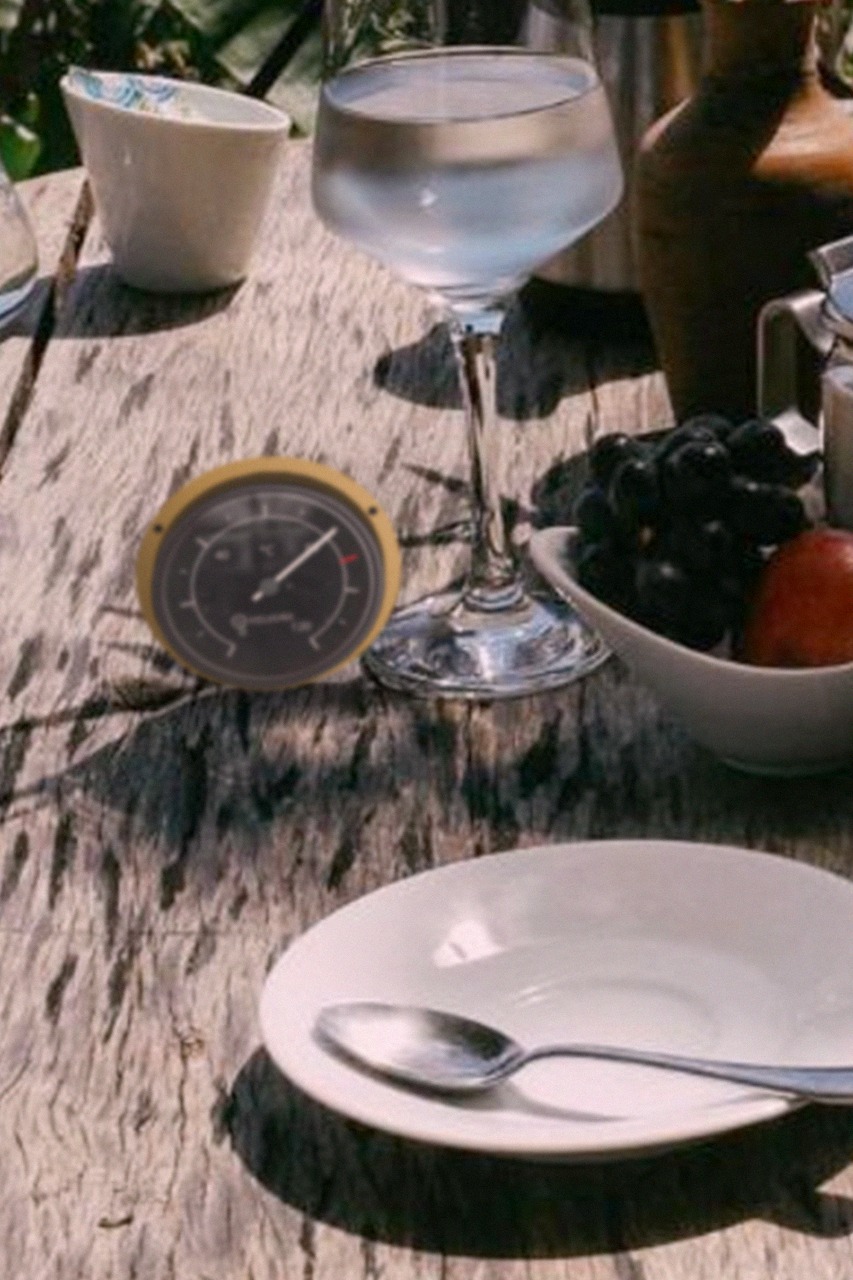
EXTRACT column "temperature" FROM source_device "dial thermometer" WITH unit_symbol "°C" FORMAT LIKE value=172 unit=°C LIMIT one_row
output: value=80 unit=°C
